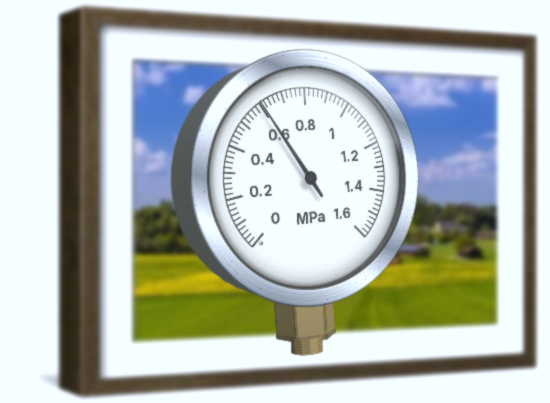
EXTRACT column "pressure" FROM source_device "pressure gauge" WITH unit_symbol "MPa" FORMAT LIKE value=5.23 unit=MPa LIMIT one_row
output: value=0.6 unit=MPa
